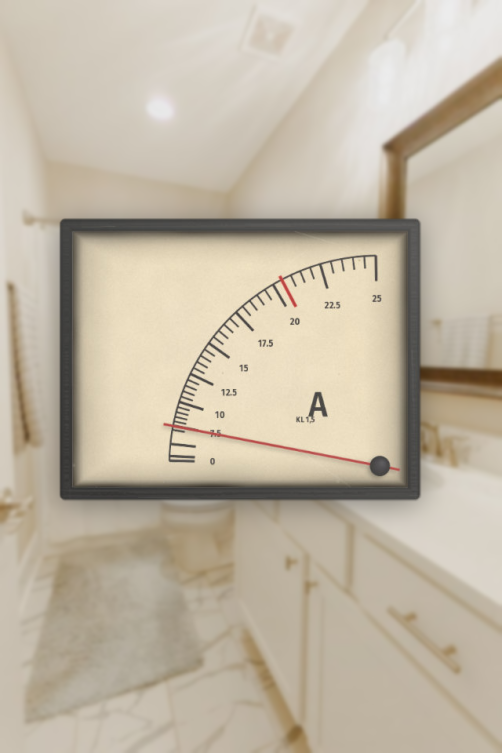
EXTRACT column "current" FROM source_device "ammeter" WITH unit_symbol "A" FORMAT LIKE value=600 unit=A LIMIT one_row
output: value=7.5 unit=A
